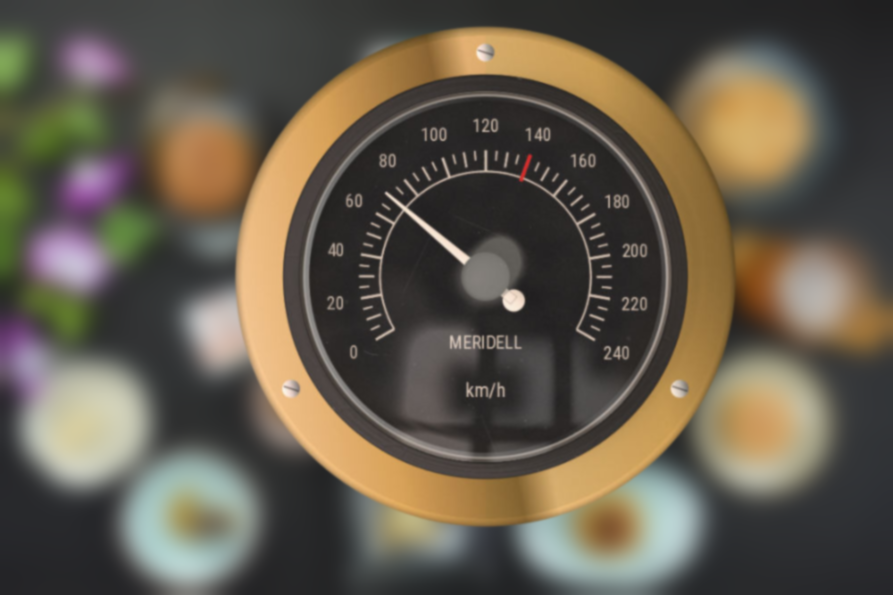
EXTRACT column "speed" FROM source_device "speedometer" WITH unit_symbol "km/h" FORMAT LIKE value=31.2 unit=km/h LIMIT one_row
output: value=70 unit=km/h
